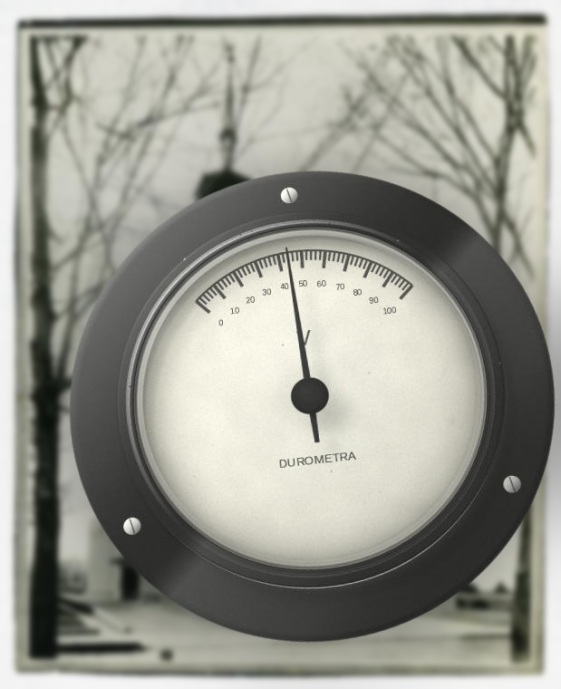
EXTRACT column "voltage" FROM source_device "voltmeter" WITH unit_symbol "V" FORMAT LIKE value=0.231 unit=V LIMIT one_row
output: value=44 unit=V
